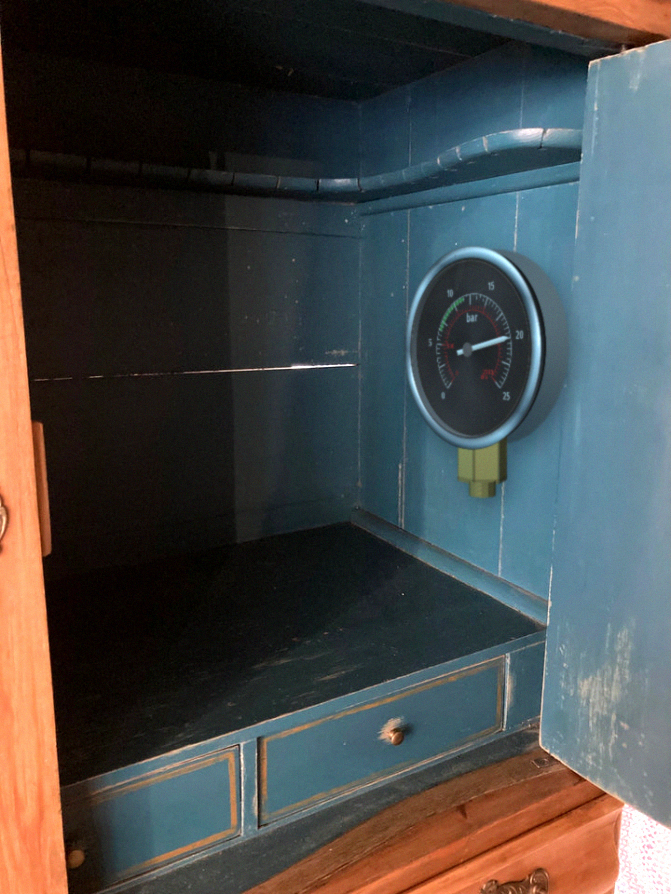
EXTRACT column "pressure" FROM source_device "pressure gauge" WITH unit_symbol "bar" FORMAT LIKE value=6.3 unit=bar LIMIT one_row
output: value=20 unit=bar
